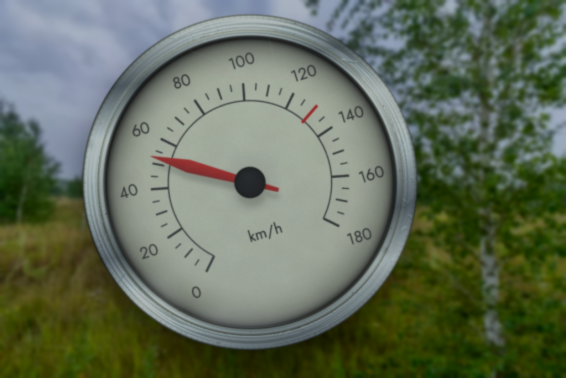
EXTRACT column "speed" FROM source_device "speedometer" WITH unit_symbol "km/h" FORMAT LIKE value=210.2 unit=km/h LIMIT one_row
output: value=52.5 unit=km/h
